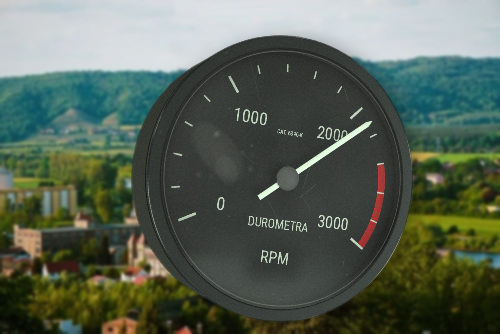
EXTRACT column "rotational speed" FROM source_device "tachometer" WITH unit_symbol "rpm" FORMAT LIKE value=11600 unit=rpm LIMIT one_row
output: value=2100 unit=rpm
